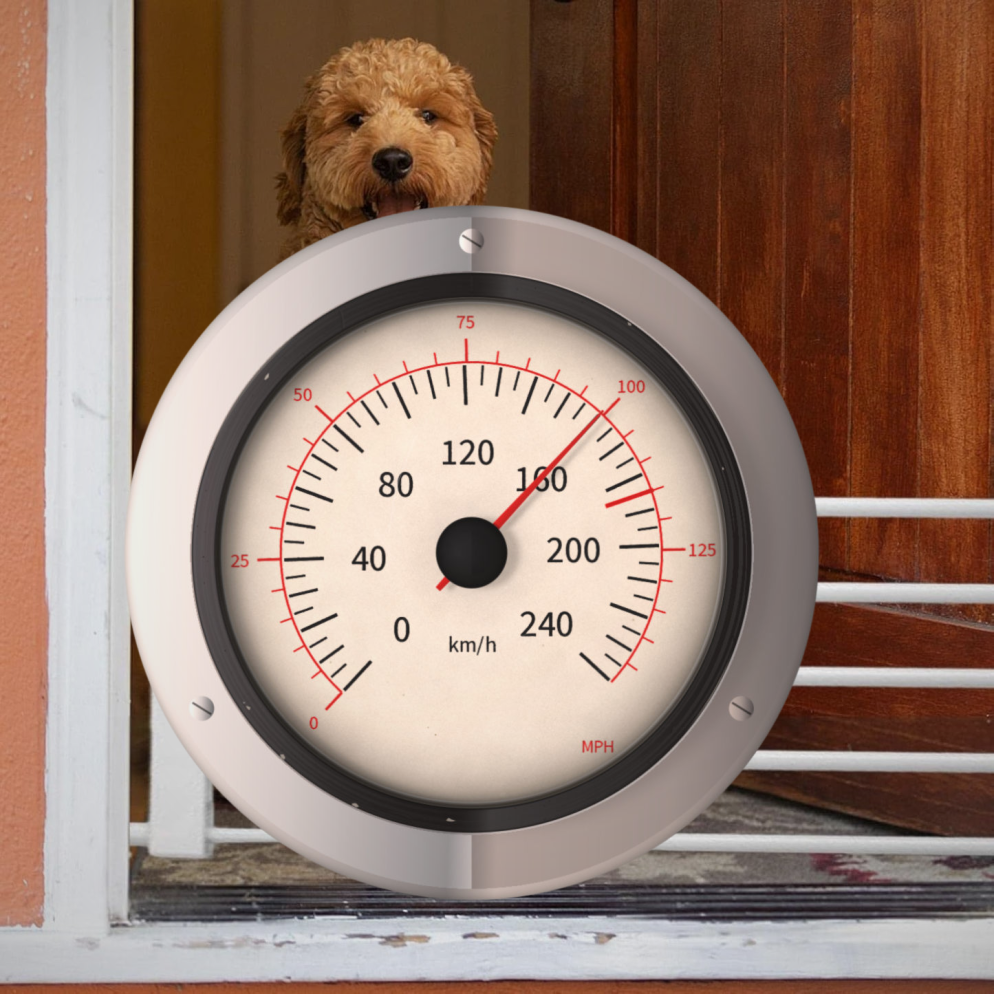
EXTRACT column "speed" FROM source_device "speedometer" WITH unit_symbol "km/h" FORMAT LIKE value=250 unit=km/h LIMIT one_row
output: value=160 unit=km/h
